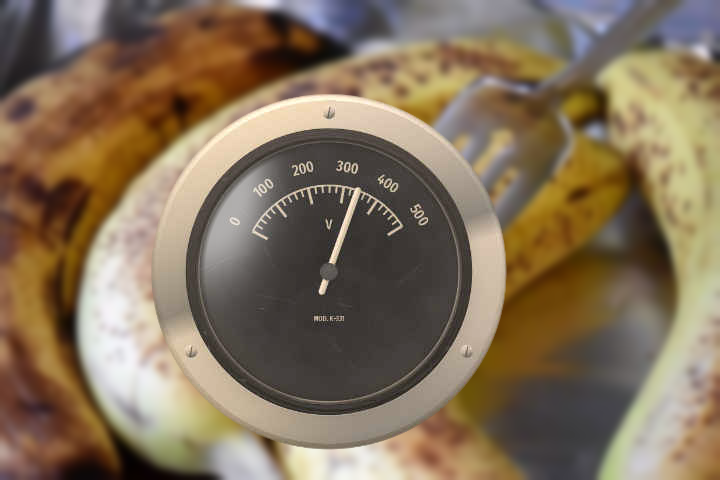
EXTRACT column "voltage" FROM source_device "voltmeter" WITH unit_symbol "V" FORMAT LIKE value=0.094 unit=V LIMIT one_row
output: value=340 unit=V
